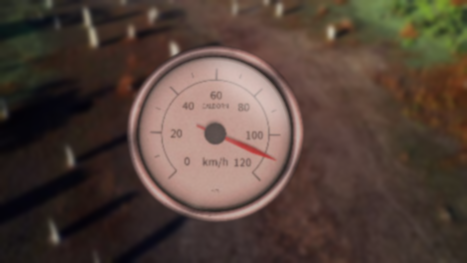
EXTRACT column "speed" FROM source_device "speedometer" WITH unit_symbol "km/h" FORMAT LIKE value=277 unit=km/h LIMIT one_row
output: value=110 unit=km/h
